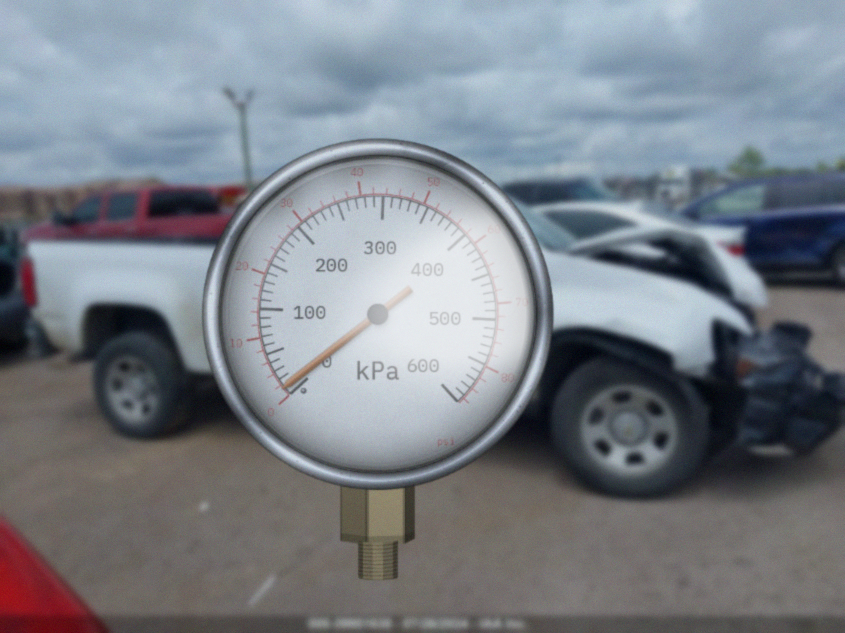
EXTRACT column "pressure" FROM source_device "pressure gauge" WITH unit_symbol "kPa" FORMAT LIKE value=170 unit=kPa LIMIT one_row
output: value=10 unit=kPa
